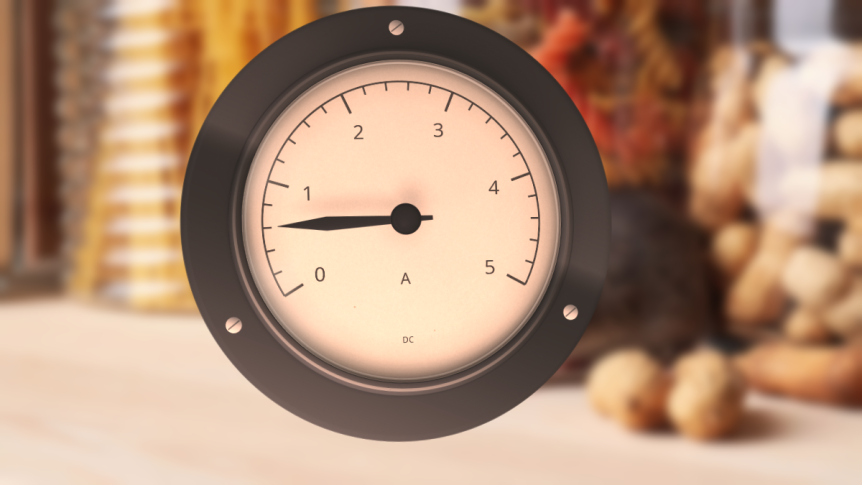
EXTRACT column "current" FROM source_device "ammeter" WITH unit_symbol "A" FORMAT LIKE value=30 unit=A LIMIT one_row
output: value=0.6 unit=A
